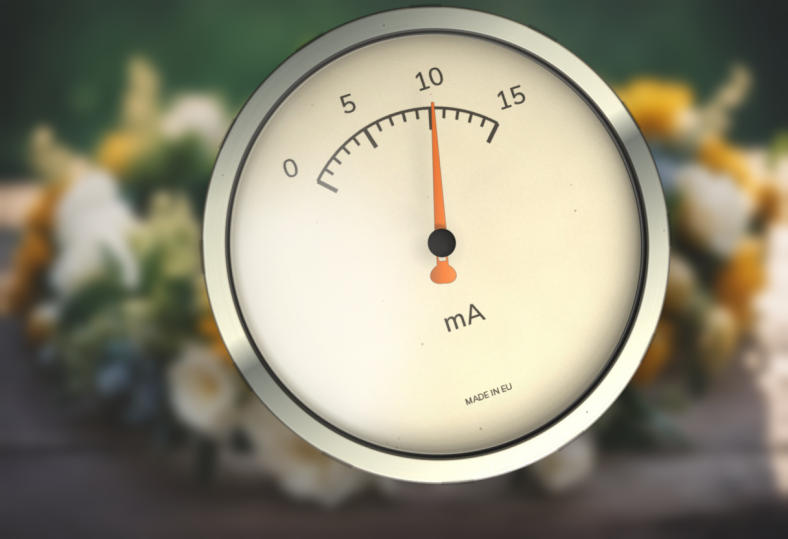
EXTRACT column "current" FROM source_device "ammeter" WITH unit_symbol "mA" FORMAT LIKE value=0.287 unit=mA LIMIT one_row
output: value=10 unit=mA
